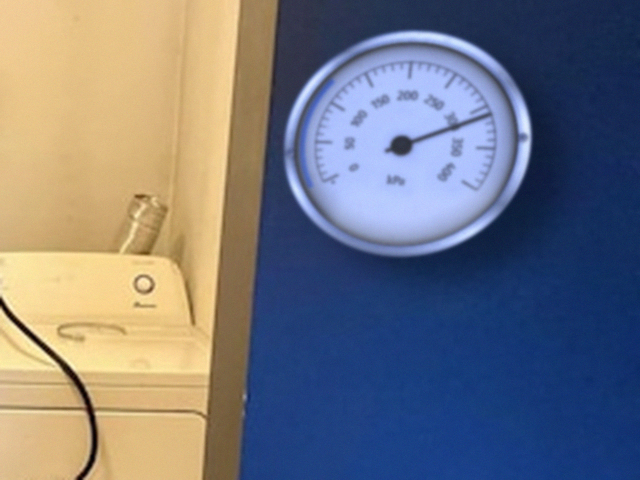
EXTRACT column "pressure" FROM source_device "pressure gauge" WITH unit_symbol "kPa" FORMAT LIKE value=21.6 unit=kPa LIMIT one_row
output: value=310 unit=kPa
